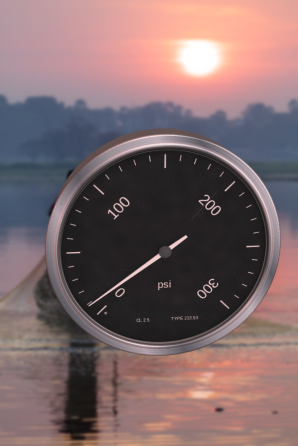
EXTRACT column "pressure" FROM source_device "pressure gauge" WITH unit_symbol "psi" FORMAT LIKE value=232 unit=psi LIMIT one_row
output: value=10 unit=psi
